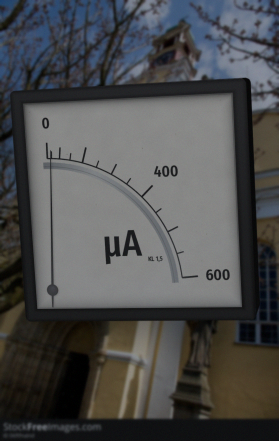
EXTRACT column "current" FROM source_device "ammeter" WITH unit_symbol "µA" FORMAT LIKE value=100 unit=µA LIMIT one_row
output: value=50 unit=µA
